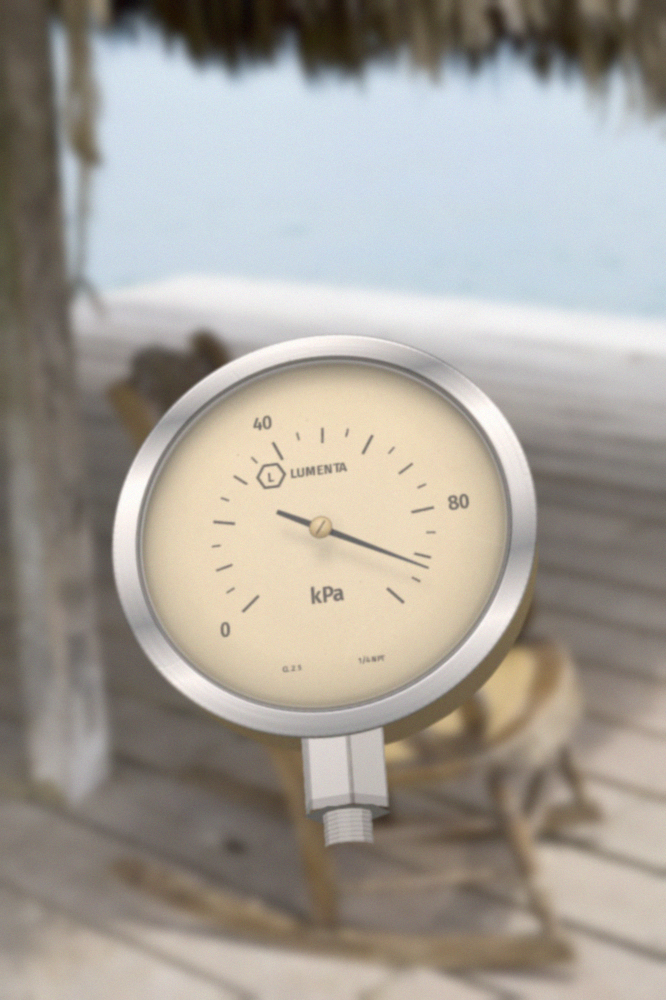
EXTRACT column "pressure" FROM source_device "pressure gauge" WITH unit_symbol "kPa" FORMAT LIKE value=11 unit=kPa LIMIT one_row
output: value=92.5 unit=kPa
